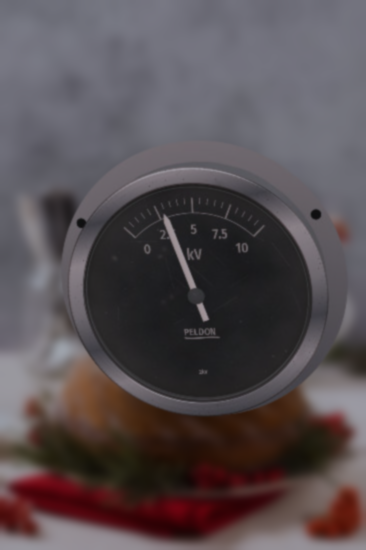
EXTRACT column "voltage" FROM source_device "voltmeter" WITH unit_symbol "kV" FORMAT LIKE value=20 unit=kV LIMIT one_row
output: value=3 unit=kV
